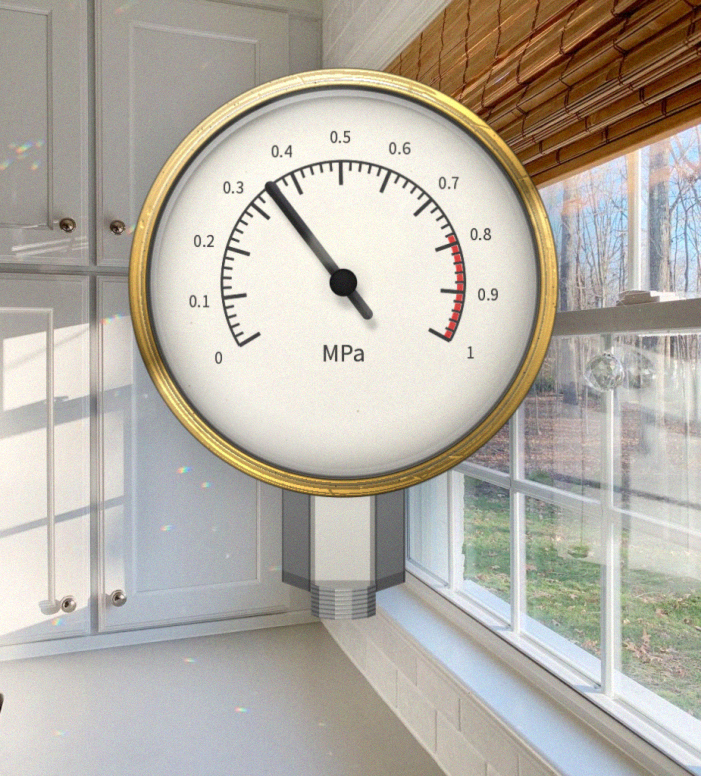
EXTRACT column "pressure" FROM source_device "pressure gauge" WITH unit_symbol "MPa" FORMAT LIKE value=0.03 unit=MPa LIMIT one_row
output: value=0.35 unit=MPa
